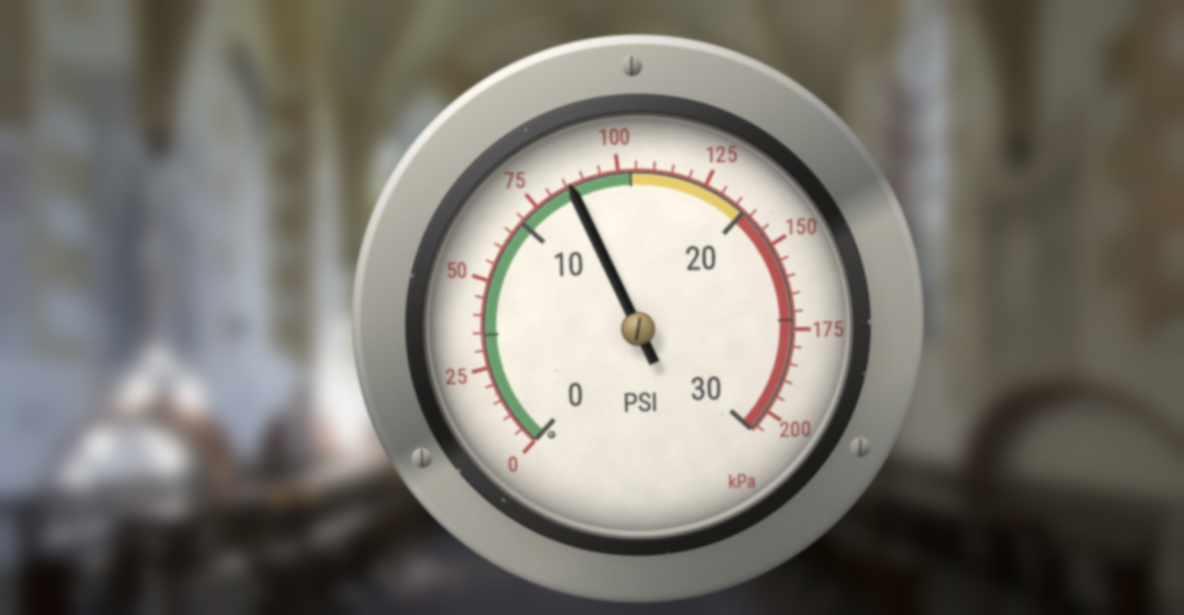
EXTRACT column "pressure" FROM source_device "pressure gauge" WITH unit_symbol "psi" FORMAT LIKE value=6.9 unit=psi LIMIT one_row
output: value=12.5 unit=psi
